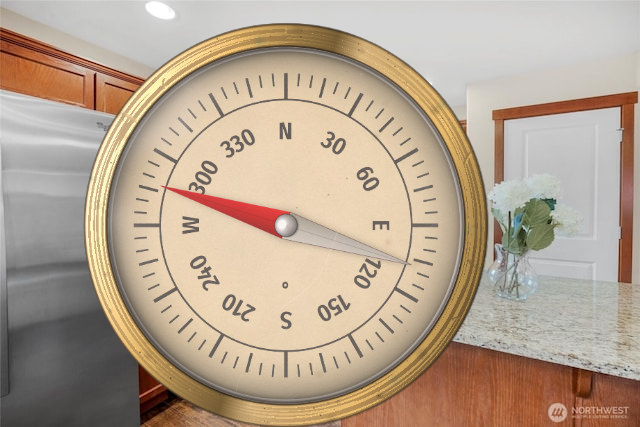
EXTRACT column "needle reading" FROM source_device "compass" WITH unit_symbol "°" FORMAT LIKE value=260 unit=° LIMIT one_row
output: value=287.5 unit=°
